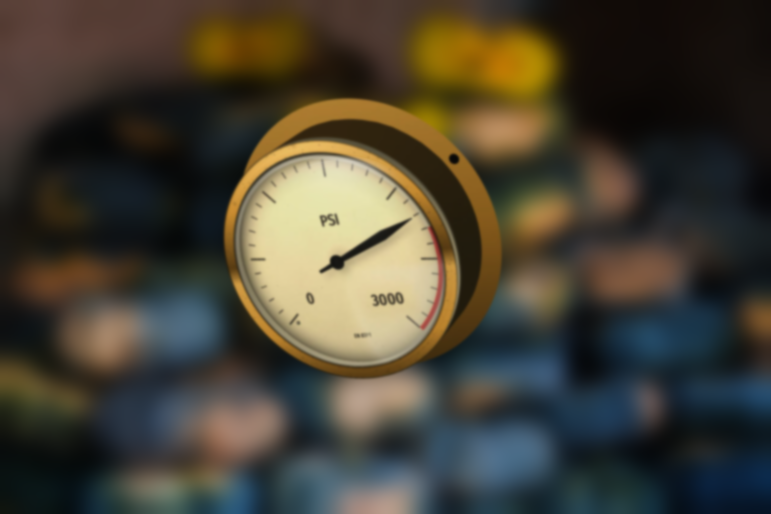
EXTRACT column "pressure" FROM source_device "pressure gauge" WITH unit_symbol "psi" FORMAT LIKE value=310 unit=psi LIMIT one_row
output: value=2200 unit=psi
